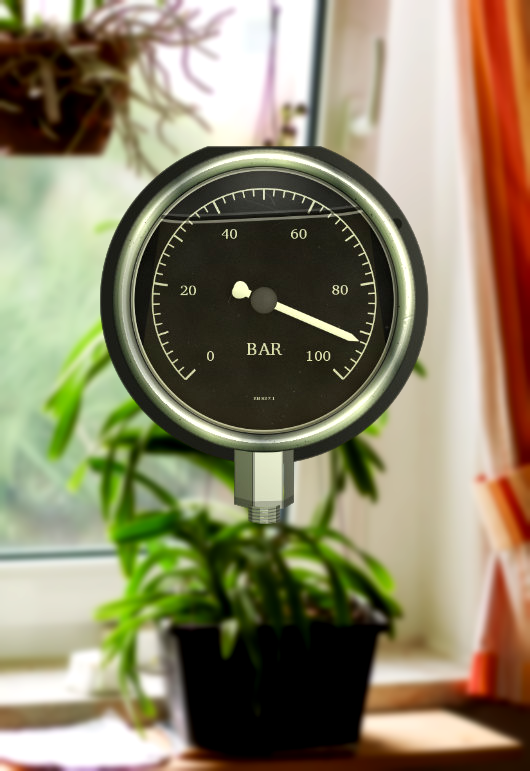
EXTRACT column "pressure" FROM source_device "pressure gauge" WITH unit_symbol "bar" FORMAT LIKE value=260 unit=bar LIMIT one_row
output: value=92 unit=bar
